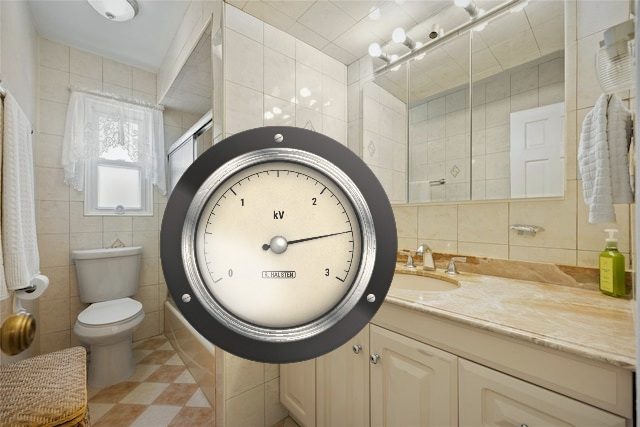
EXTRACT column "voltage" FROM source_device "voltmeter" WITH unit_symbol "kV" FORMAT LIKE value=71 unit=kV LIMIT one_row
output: value=2.5 unit=kV
